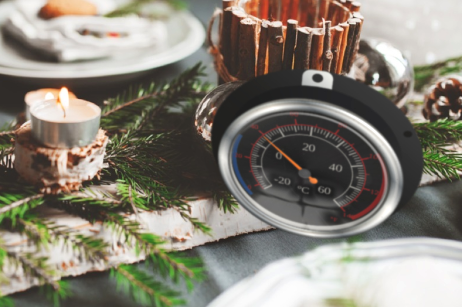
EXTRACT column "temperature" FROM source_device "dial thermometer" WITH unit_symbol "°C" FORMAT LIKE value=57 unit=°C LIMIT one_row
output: value=5 unit=°C
